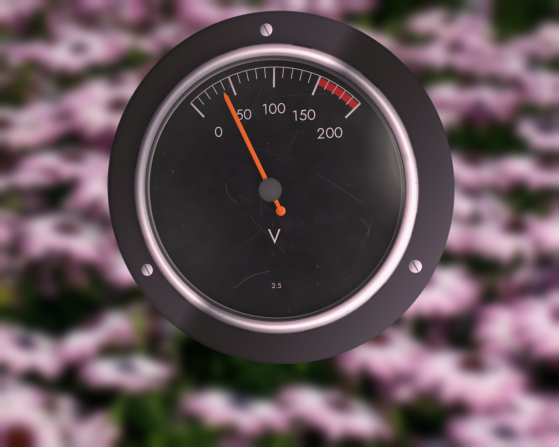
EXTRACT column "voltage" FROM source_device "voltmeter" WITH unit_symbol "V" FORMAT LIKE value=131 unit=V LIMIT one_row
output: value=40 unit=V
